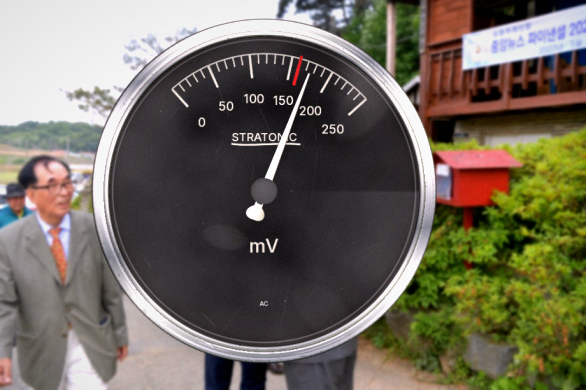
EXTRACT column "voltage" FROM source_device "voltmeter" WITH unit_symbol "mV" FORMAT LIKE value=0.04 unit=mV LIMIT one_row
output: value=175 unit=mV
